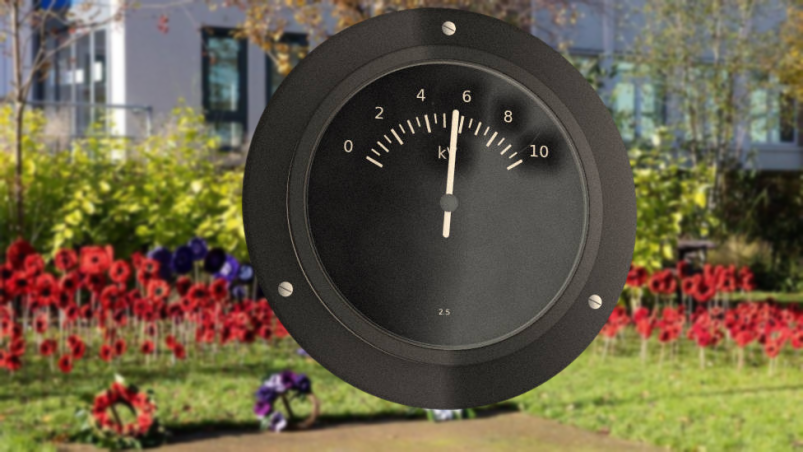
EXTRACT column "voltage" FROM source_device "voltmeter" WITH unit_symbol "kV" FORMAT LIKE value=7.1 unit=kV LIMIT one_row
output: value=5.5 unit=kV
